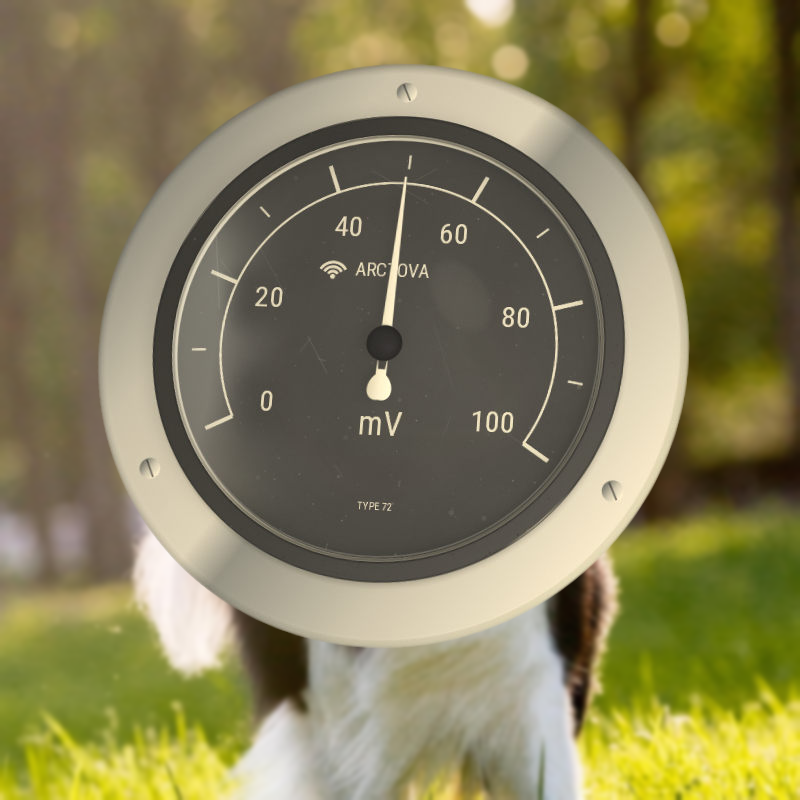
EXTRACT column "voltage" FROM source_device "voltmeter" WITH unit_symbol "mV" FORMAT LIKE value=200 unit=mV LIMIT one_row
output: value=50 unit=mV
